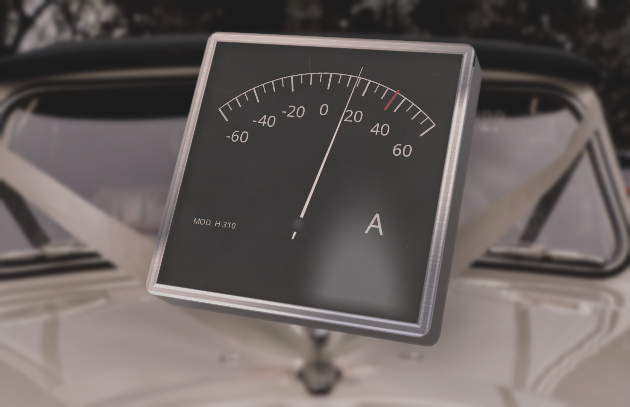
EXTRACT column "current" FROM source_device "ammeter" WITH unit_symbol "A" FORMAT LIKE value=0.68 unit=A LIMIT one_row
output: value=15 unit=A
